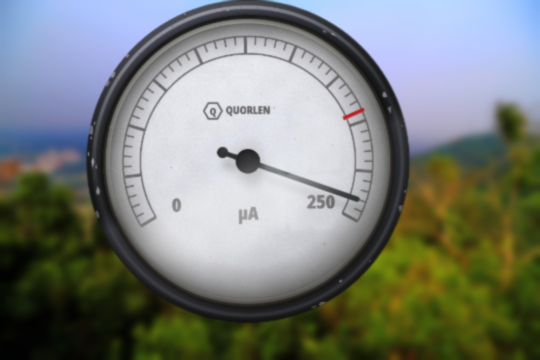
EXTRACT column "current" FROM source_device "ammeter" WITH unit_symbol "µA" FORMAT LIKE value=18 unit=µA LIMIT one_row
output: value=240 unit=µA
